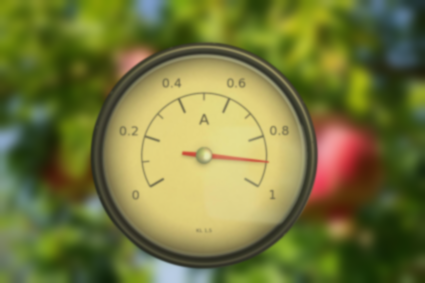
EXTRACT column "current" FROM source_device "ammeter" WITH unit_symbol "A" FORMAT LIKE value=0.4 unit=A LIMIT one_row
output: value=0.9 unit=A
